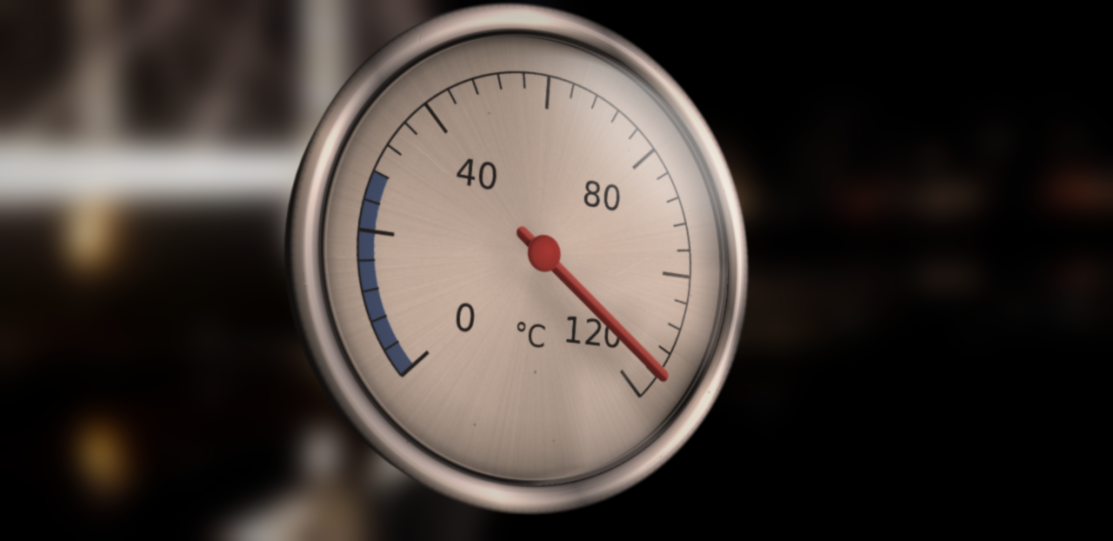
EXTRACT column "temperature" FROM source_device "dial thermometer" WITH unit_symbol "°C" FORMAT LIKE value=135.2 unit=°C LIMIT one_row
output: value=116 unit=°C
